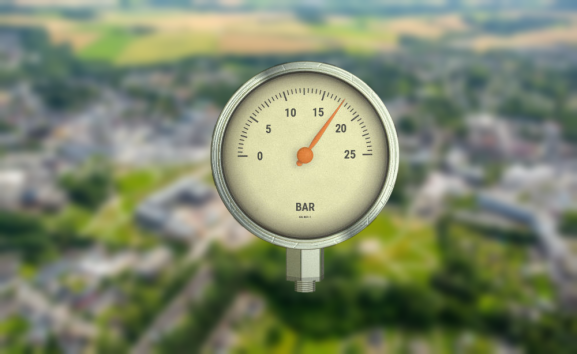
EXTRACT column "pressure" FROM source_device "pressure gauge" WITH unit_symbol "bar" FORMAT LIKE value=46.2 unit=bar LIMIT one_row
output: value=17.5 unit=bar
